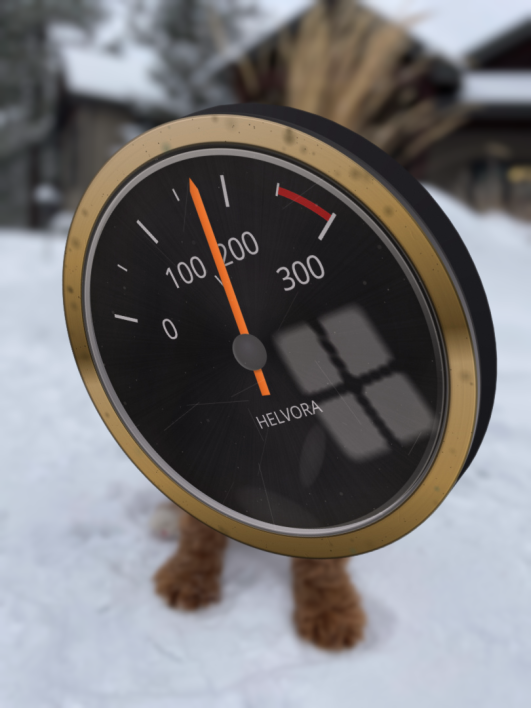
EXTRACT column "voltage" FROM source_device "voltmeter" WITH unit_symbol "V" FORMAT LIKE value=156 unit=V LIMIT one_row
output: value=175 unit=V
